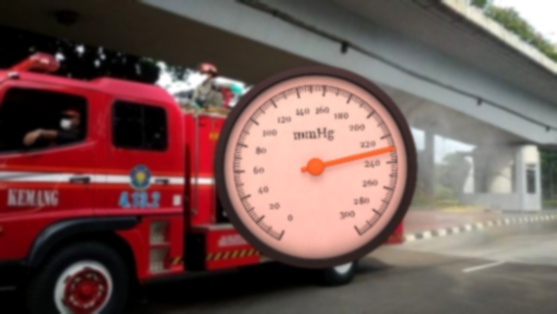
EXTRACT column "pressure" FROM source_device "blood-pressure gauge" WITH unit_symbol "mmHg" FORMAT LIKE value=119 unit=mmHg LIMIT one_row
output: value=230 unit=mmHg
